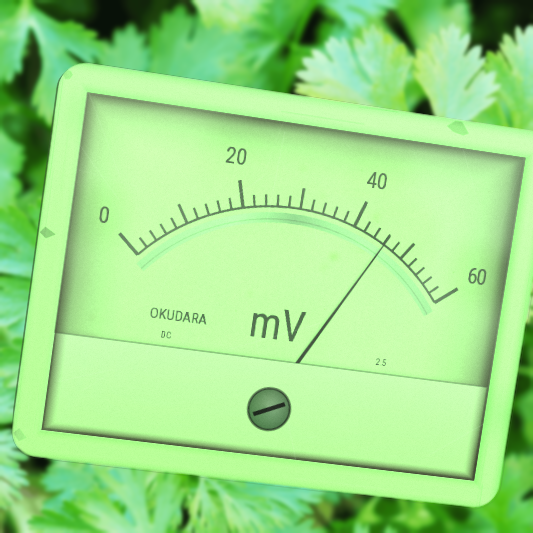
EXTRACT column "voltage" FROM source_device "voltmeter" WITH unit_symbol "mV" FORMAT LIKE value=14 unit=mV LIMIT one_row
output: value=46 unit=mV
